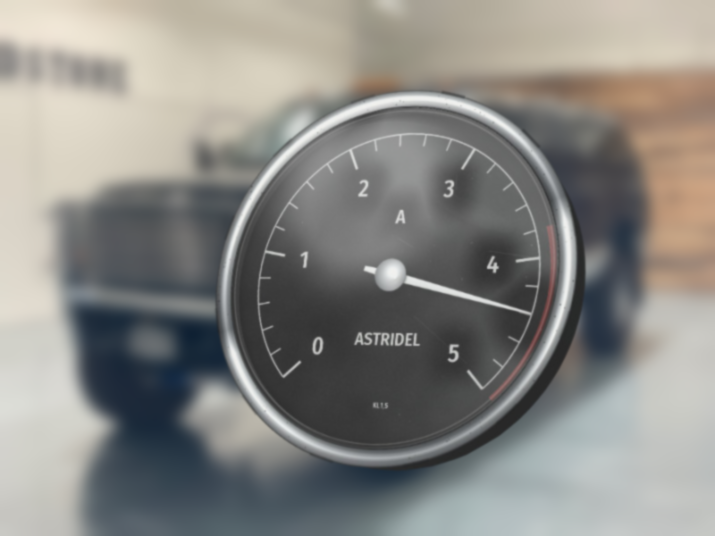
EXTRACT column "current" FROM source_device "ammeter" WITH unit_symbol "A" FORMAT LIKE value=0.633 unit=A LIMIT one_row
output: value=4.4 unit=A
